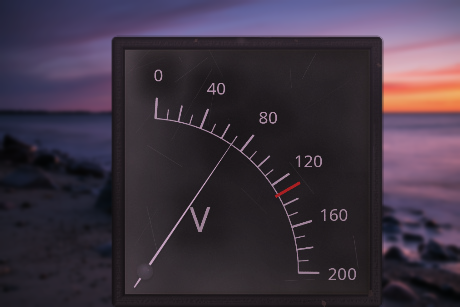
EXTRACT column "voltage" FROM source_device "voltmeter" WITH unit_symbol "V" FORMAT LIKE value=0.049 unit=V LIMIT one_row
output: value=70 unit=V
